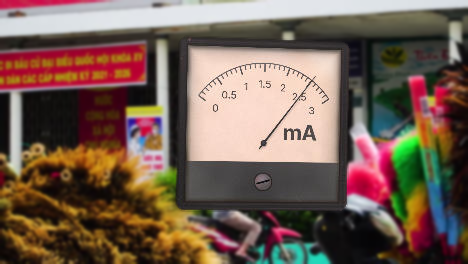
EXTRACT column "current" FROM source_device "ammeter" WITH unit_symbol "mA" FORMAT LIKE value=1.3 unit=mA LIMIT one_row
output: value=2.5 unit=mA
